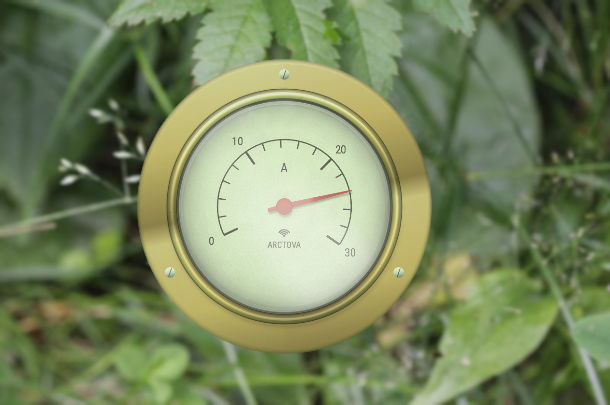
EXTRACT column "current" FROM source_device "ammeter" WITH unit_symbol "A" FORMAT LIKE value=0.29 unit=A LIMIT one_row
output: value=24 unit=A
